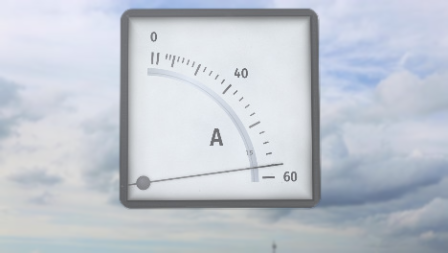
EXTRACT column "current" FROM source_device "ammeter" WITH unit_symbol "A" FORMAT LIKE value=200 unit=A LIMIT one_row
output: value=58 unit=A
